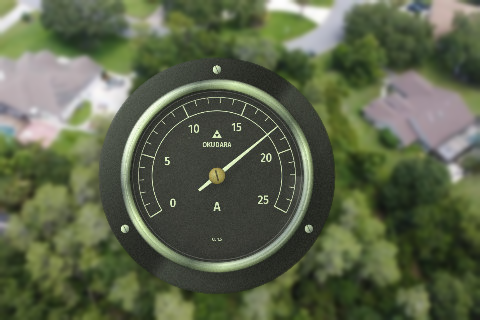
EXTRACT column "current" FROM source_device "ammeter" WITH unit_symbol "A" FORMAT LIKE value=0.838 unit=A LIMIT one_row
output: value=18 unit=A
